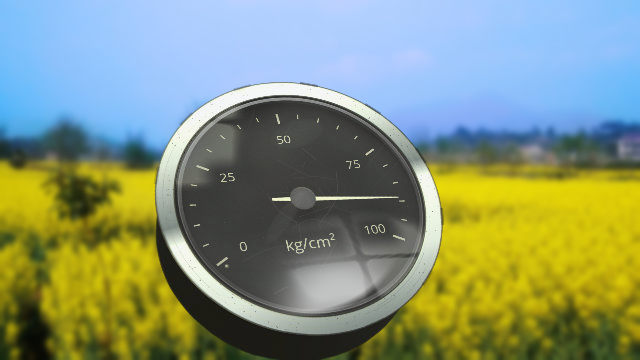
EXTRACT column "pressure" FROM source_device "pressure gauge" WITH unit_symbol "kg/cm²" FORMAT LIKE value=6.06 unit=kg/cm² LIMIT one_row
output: value=90 unit=kg/cm²
